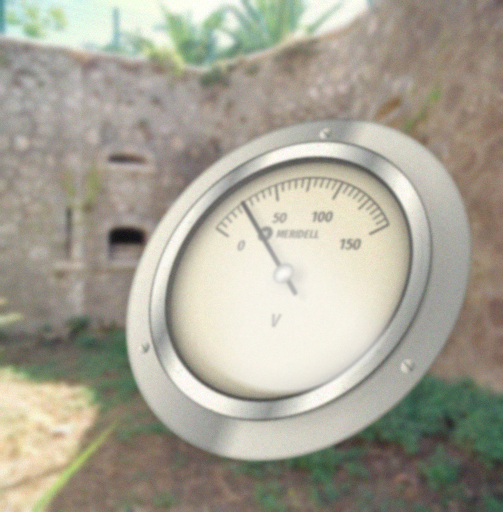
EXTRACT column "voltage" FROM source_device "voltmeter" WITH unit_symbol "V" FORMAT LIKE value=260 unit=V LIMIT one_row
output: value=25 unit=V
